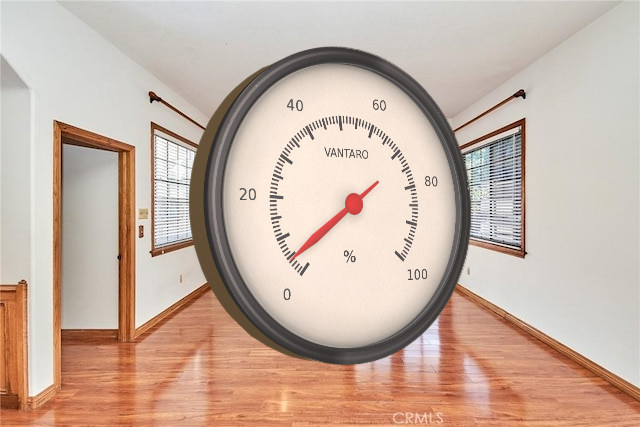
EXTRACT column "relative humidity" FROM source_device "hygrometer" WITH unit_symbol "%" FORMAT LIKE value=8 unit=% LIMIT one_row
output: value=5 unit=%
